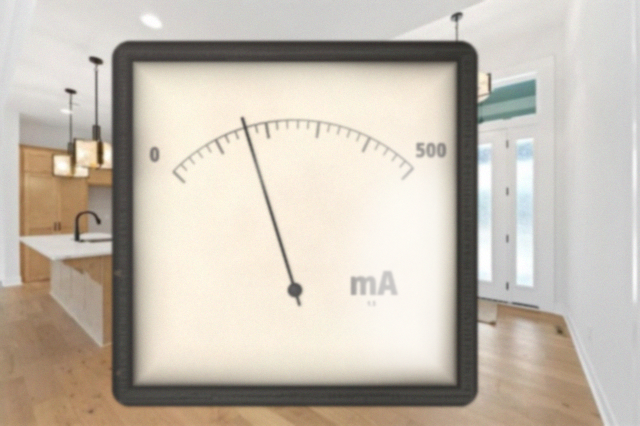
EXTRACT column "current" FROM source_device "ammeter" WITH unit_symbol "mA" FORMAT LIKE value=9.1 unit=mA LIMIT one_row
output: value=160 unit=mA
